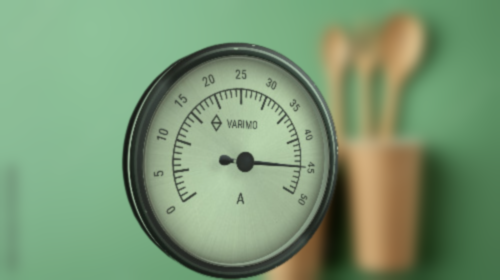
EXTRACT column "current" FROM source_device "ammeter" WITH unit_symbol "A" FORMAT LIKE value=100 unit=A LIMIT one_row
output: value=45 unit=A
